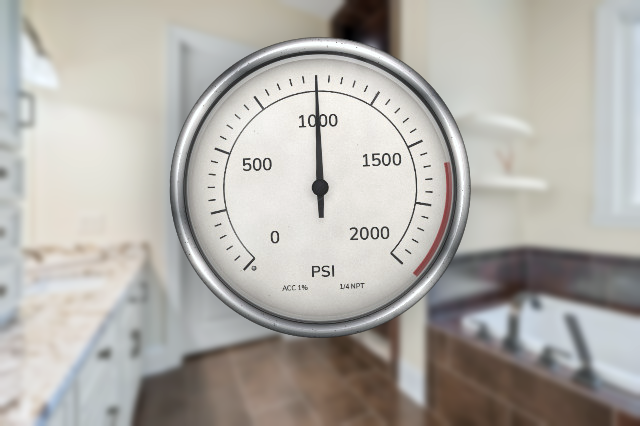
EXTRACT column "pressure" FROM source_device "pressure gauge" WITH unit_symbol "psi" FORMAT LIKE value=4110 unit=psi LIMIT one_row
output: value=1000 unit=psi
